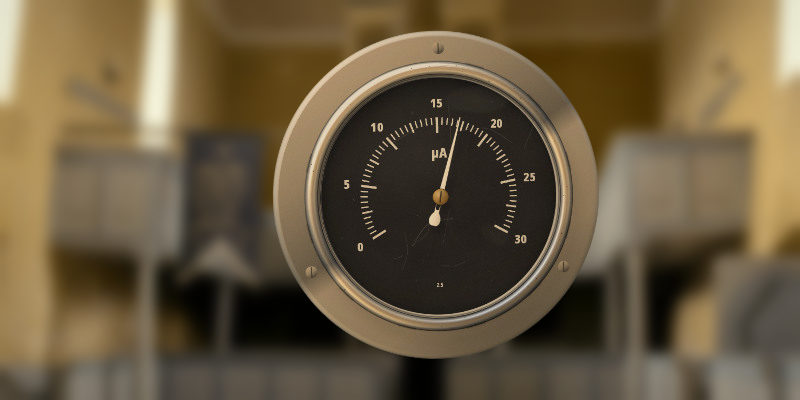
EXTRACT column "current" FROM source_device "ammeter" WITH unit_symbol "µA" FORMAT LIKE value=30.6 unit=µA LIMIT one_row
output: value=17 unit=µA
